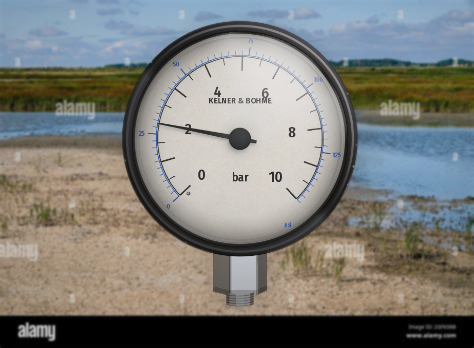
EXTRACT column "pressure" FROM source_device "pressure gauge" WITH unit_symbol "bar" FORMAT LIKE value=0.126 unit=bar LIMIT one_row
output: value=2 unit=bar
